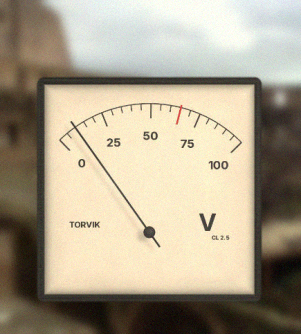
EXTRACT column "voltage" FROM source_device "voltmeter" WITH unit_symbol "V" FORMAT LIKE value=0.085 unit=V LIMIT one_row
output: value=10 unit=V
